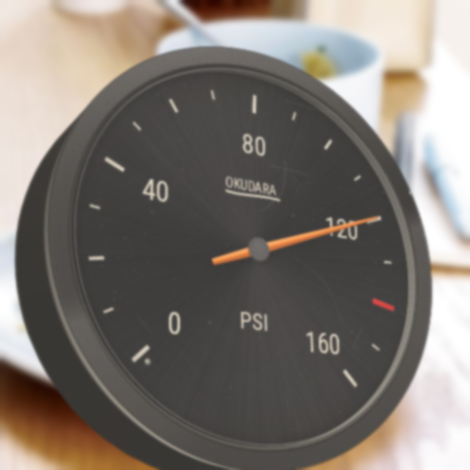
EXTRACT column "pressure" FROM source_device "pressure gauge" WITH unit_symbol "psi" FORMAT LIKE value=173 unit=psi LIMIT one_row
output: value=120 unit=psi
